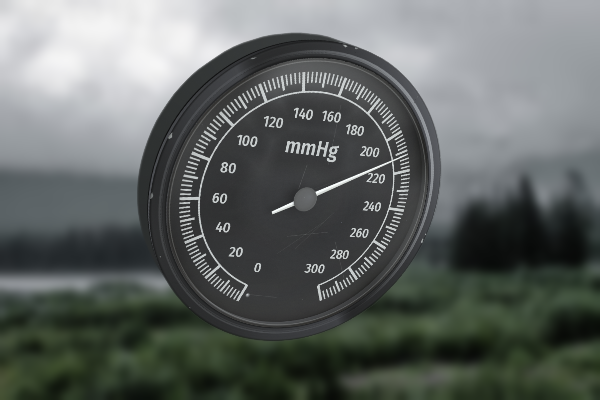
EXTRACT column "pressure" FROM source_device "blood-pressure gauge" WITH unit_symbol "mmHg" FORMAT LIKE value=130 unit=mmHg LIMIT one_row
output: value=210 unit=mmHg
